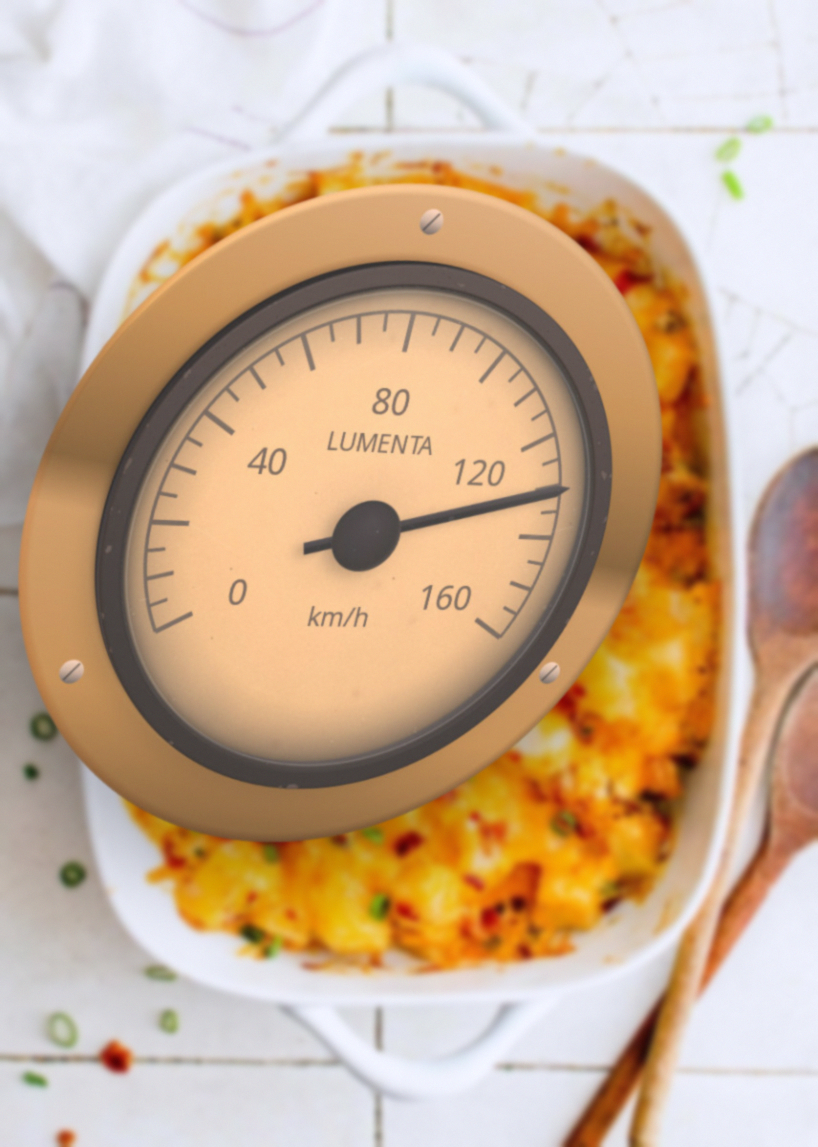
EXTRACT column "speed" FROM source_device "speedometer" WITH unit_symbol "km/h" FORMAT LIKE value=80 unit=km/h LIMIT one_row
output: value=130 unit=km/h
